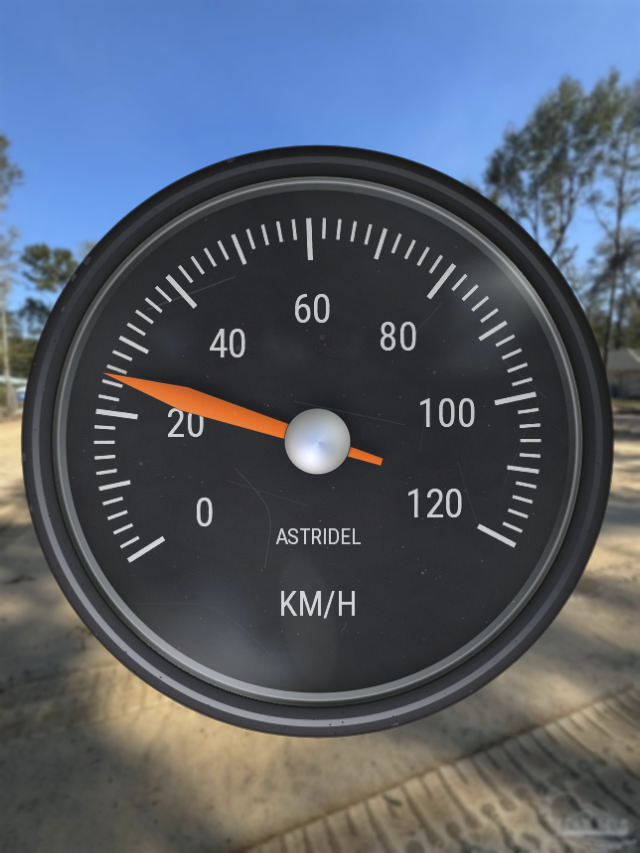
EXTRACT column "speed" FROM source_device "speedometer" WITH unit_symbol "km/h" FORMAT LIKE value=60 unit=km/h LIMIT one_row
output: value=25 unit=km/h
